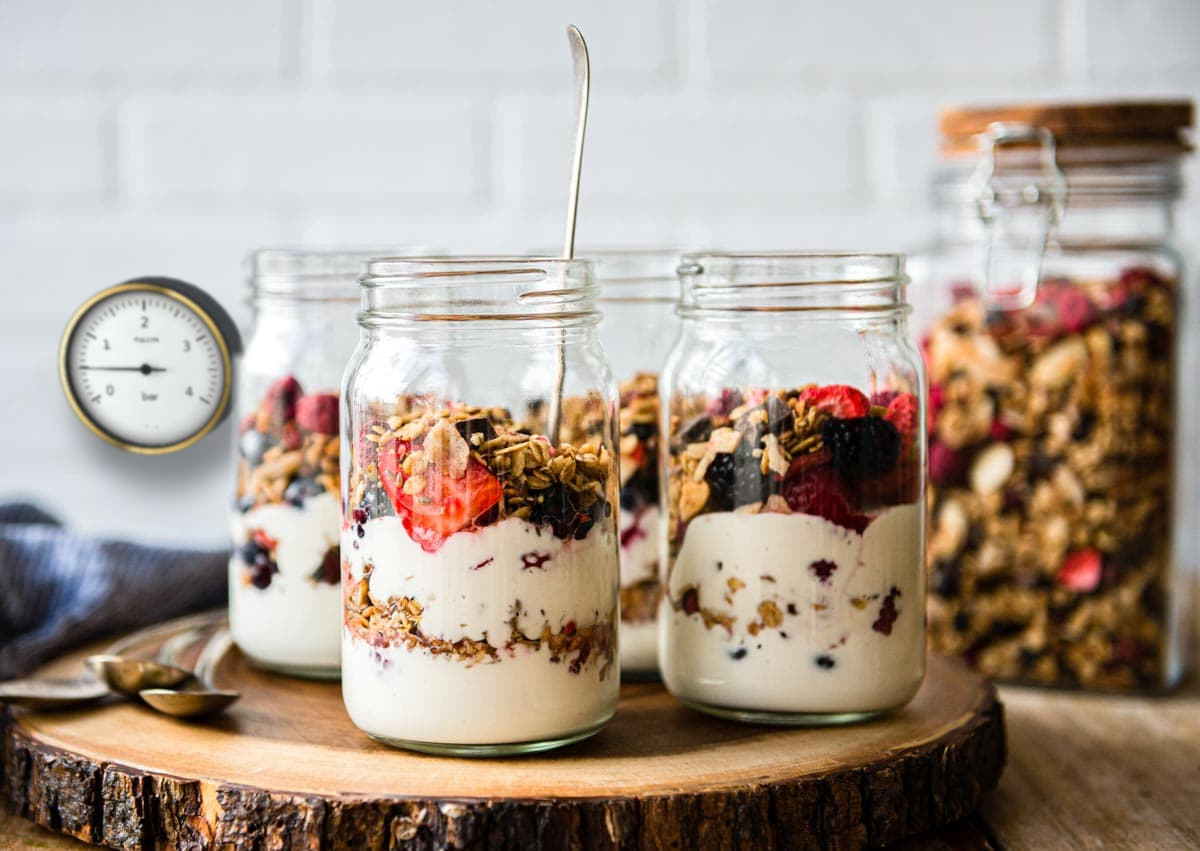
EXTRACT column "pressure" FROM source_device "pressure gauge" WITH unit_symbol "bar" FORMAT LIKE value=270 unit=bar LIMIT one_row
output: value=0.5 unit=bar
